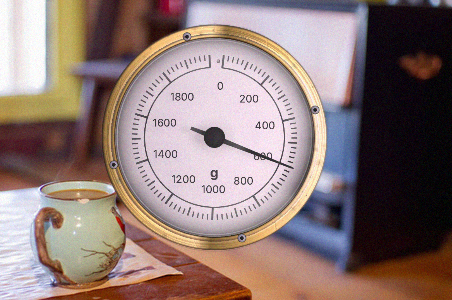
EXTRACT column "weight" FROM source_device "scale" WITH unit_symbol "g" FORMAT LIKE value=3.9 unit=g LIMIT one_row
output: value=600 unit=g
